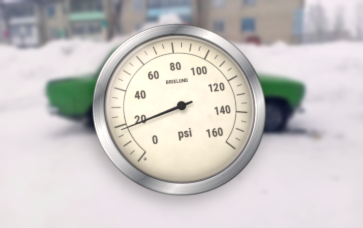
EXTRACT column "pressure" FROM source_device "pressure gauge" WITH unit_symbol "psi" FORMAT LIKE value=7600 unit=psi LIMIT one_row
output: value=17.5 unit=psi
